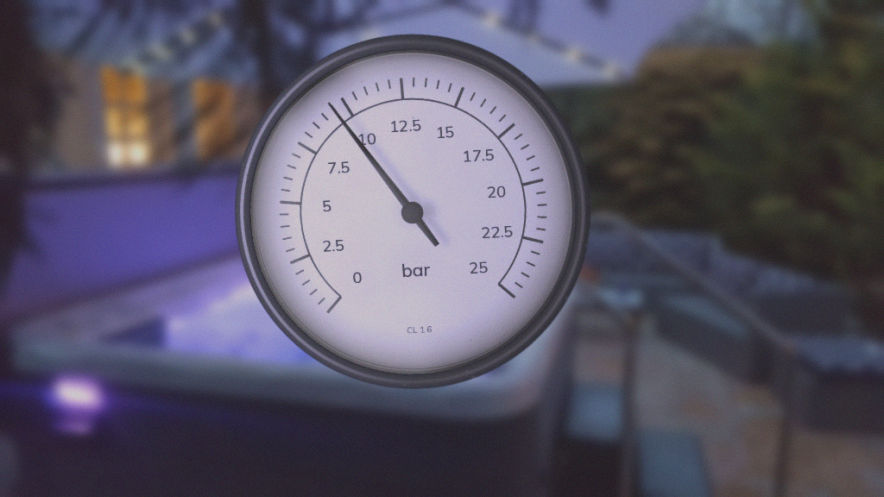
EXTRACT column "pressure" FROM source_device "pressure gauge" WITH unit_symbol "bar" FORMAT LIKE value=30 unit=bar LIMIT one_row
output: value=9.5 unit=bar
